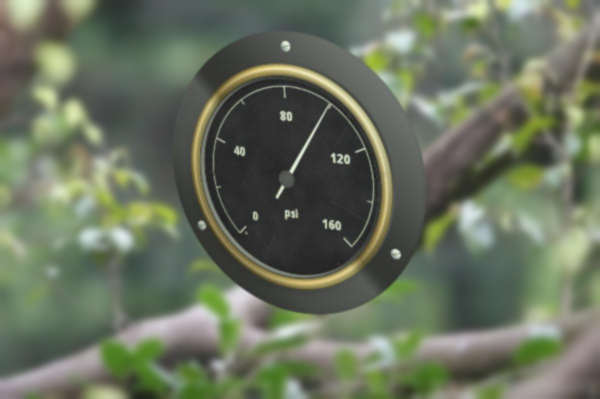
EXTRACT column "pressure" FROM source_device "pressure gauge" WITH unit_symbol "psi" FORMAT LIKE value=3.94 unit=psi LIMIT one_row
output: value=100 unit=psi
